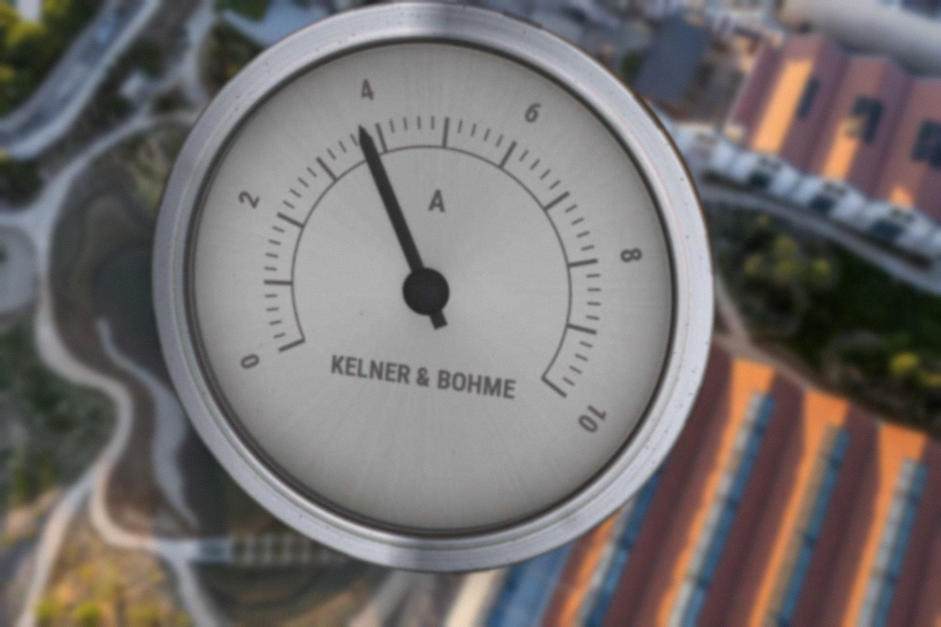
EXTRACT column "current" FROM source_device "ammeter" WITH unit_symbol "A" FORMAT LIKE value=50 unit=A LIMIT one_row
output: value=3.8 unit=A
